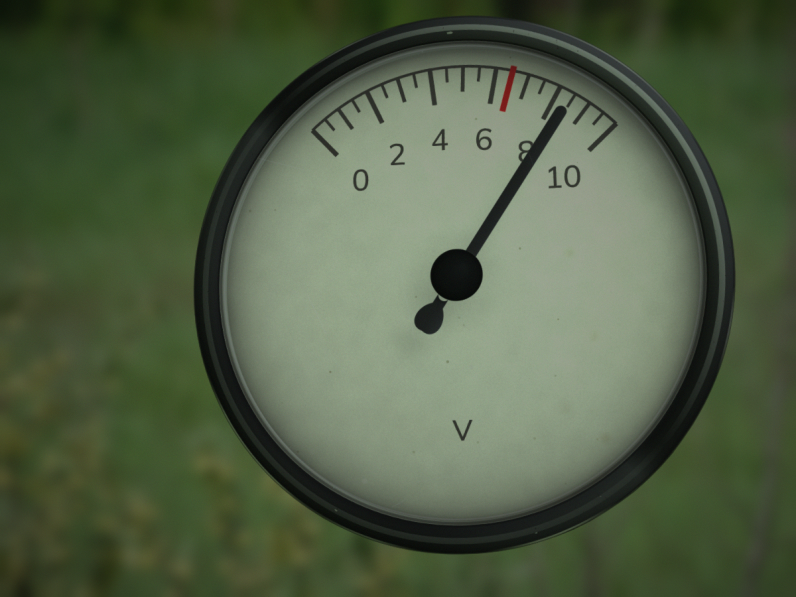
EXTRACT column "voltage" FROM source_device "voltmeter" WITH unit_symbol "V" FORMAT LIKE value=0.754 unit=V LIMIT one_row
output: value=8.5 unit=V
